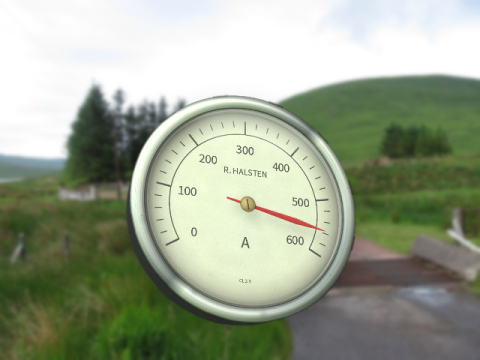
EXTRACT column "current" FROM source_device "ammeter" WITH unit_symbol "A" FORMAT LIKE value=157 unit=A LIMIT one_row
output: value=560 unit=A
